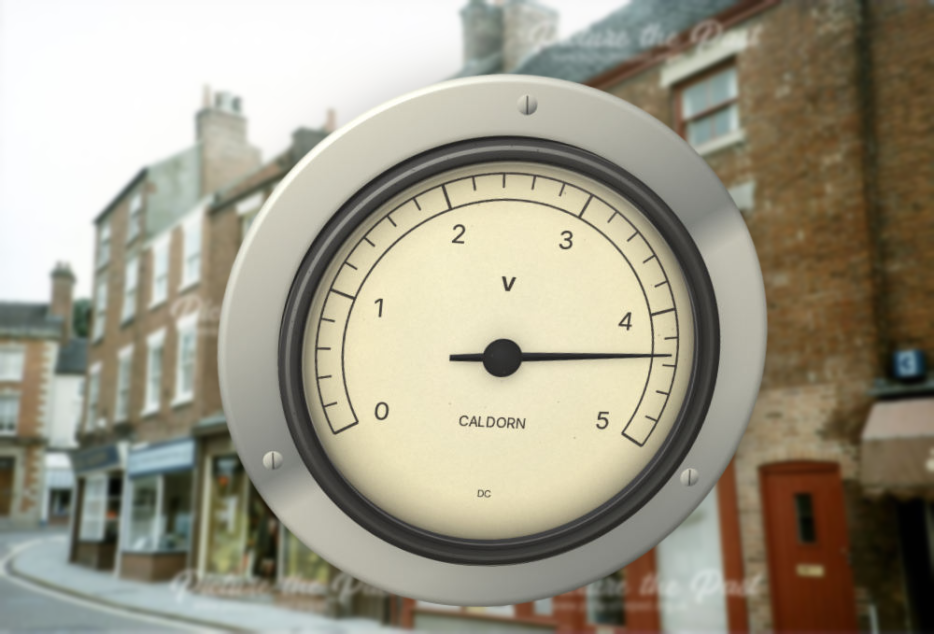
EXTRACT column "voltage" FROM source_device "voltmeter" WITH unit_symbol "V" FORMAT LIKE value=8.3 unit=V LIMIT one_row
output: value=4.3 unit=V
